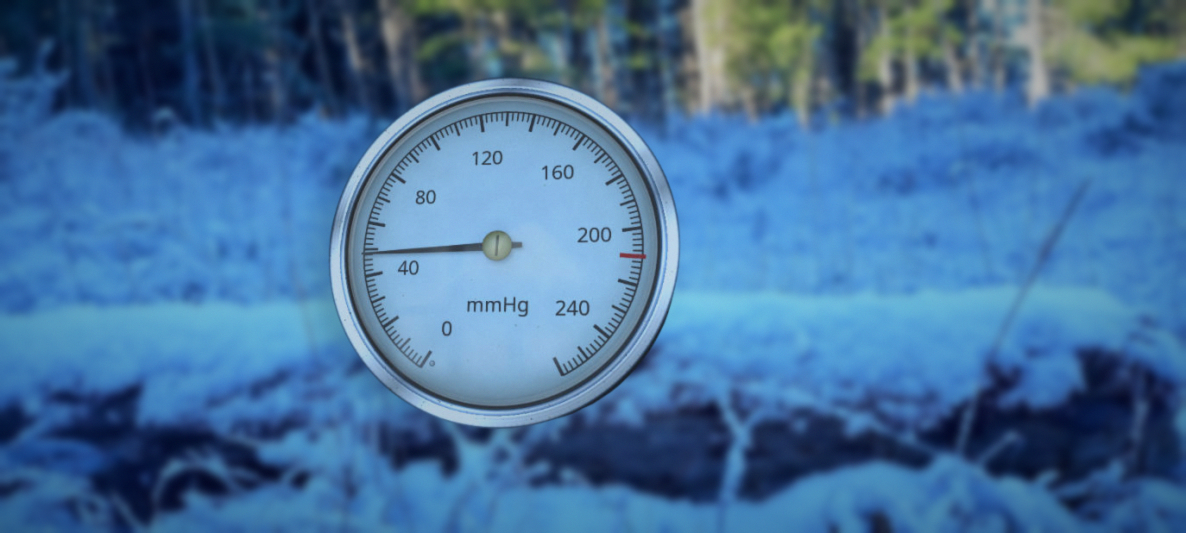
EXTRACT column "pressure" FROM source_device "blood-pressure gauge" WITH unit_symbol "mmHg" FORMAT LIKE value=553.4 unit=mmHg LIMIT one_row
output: value=48 unit=mmHg
